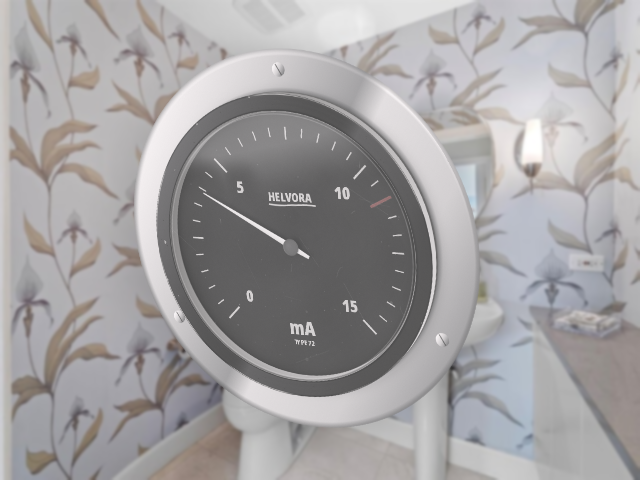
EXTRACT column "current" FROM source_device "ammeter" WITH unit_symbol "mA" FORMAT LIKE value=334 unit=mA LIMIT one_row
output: value=4 unit=mA
